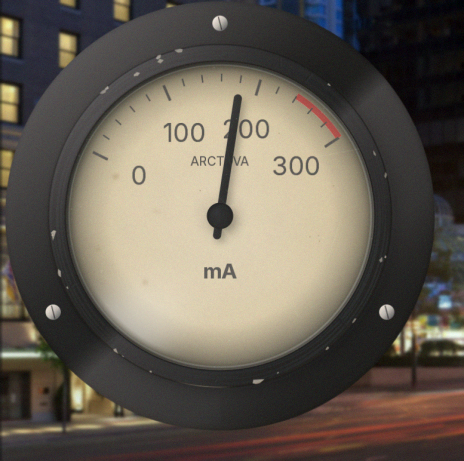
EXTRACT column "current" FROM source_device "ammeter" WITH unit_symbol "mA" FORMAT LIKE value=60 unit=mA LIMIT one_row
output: value=180 unit=mA
